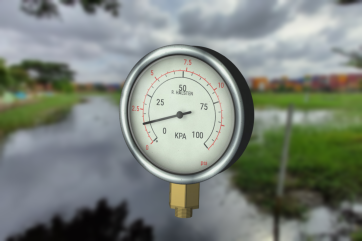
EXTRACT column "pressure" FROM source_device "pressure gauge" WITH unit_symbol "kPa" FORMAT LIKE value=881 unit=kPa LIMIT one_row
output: value=10 unit=kPa
